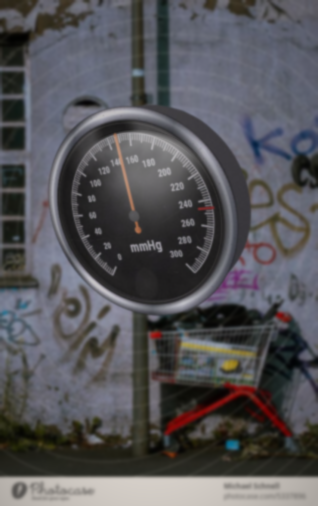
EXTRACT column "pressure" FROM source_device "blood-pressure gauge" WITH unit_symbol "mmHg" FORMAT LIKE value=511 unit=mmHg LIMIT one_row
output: value=150 unit=mmHg
